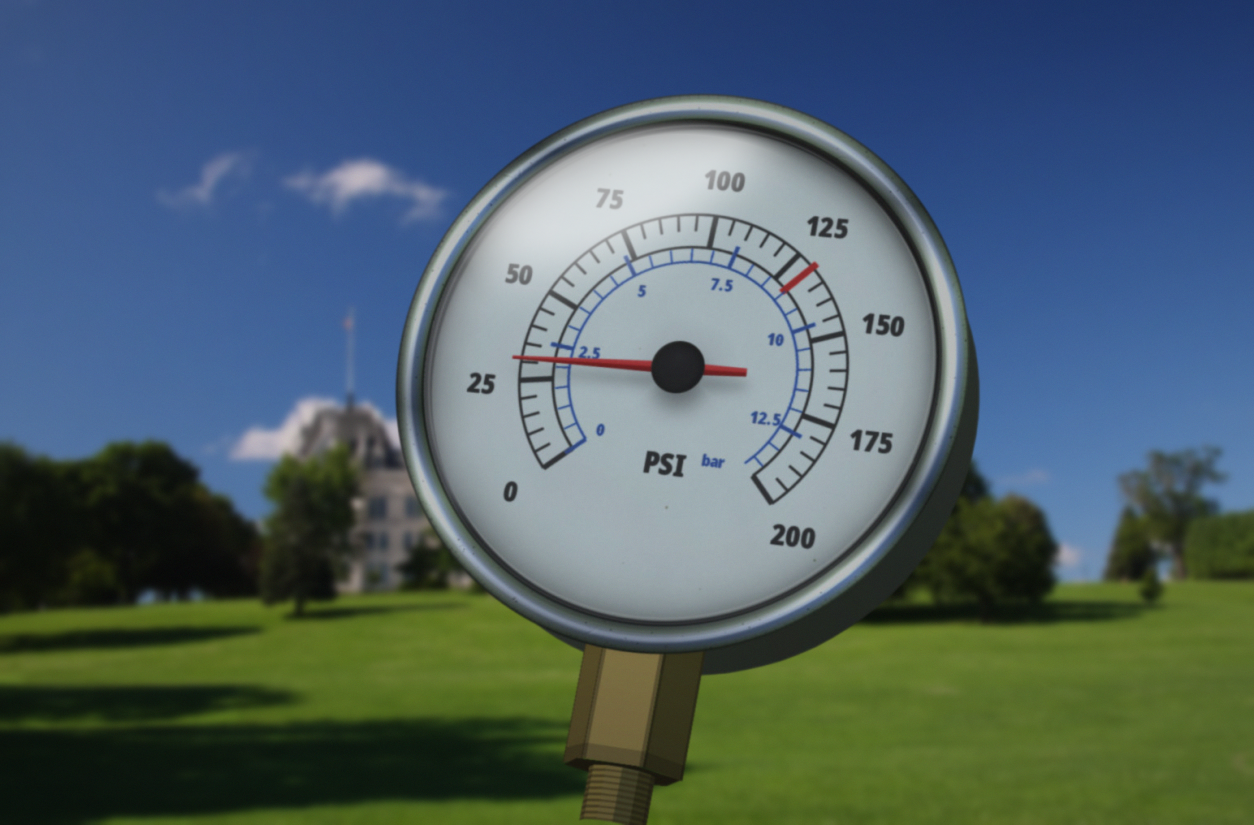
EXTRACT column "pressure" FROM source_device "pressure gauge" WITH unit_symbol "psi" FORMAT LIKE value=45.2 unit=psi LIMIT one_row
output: value=30 unit=psi
